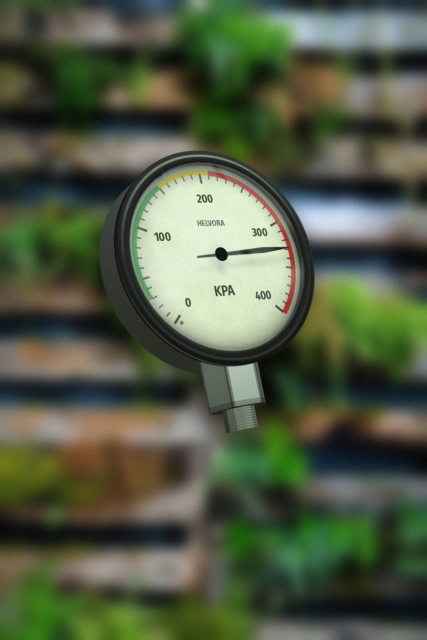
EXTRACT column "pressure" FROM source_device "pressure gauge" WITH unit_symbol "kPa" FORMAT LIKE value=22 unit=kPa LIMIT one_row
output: value=330 unit=kPa
